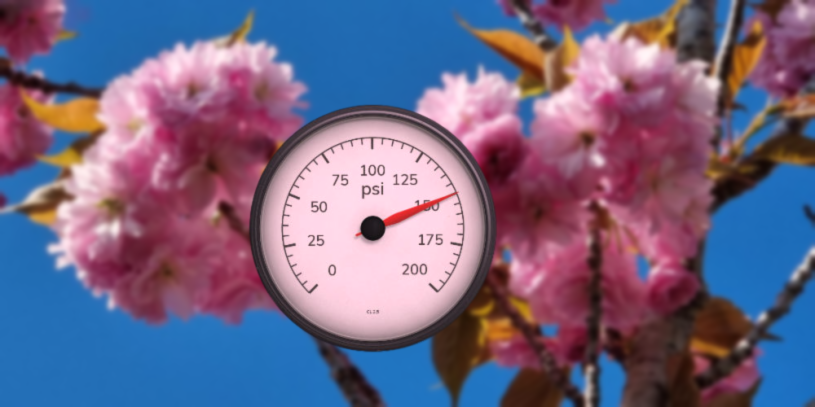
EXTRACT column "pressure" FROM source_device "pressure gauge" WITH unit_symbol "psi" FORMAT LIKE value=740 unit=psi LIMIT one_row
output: value=150 unit=psi
